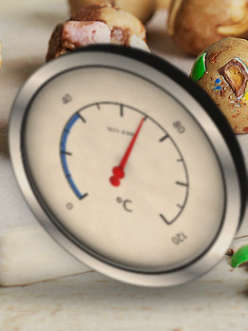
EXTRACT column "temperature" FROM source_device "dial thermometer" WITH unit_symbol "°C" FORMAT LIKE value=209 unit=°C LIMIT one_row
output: value=70 unit=°C
